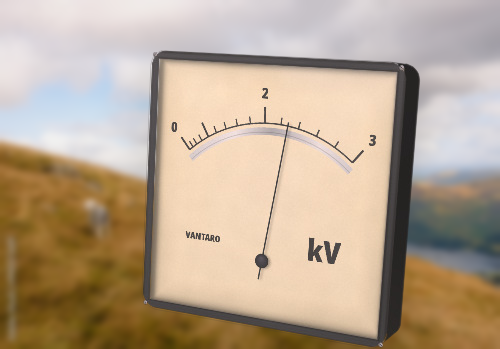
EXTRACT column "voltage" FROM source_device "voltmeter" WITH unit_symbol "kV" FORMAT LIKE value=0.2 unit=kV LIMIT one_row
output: value=2.3 unit=kV
